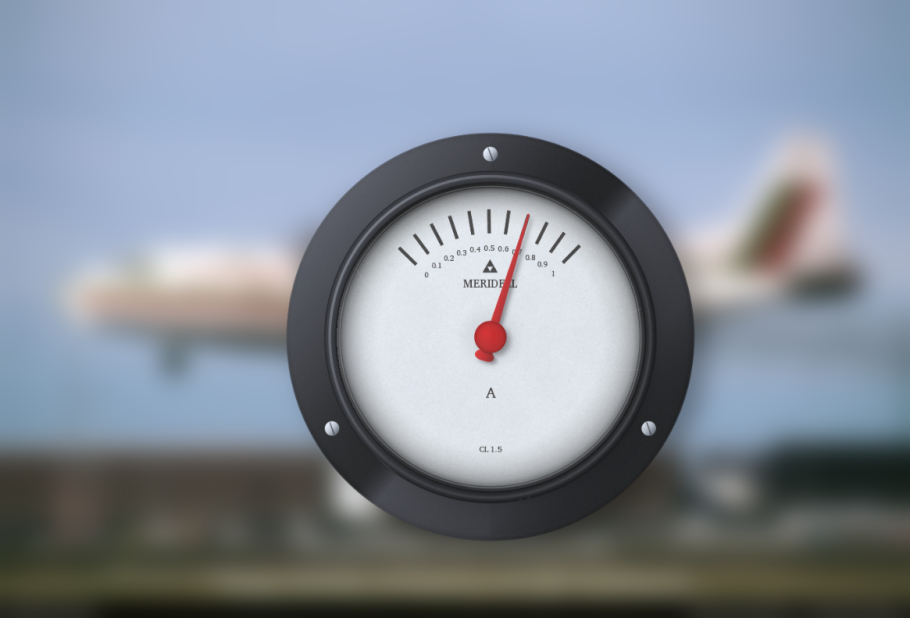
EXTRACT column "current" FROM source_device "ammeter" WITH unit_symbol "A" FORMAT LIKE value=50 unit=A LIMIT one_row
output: value=0.7 unit=A
